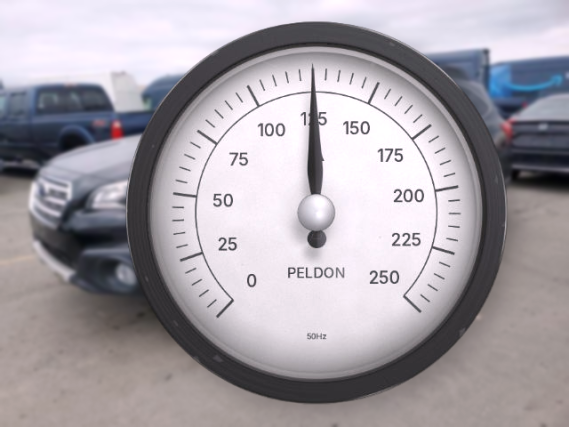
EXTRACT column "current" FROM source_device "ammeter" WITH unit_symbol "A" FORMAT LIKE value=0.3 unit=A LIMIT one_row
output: value=125 unit=A
